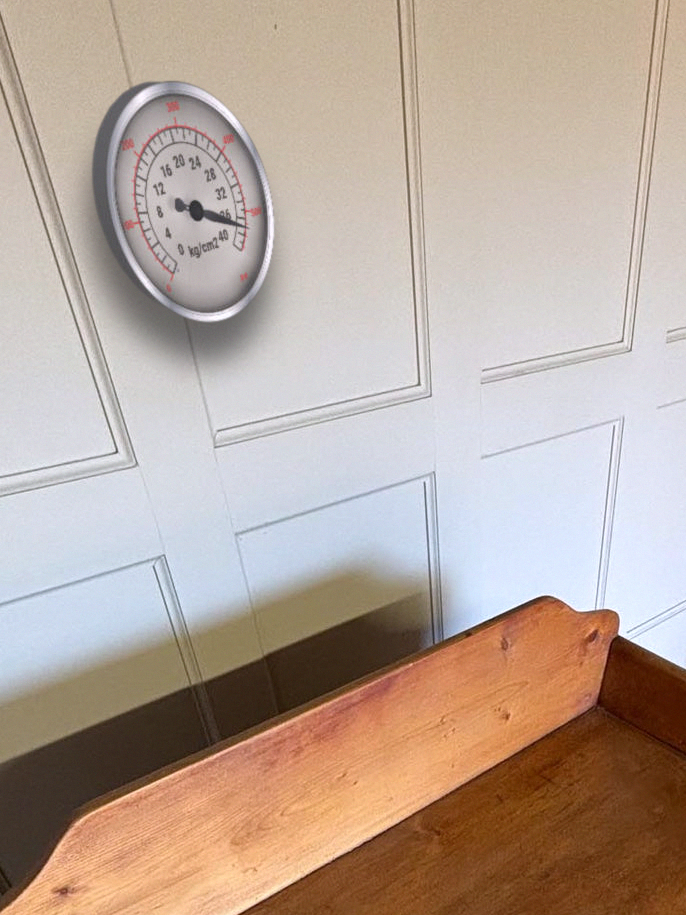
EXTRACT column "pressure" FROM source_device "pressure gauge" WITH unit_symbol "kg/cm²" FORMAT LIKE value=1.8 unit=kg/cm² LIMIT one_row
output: value=37 unit=kg/cm²
